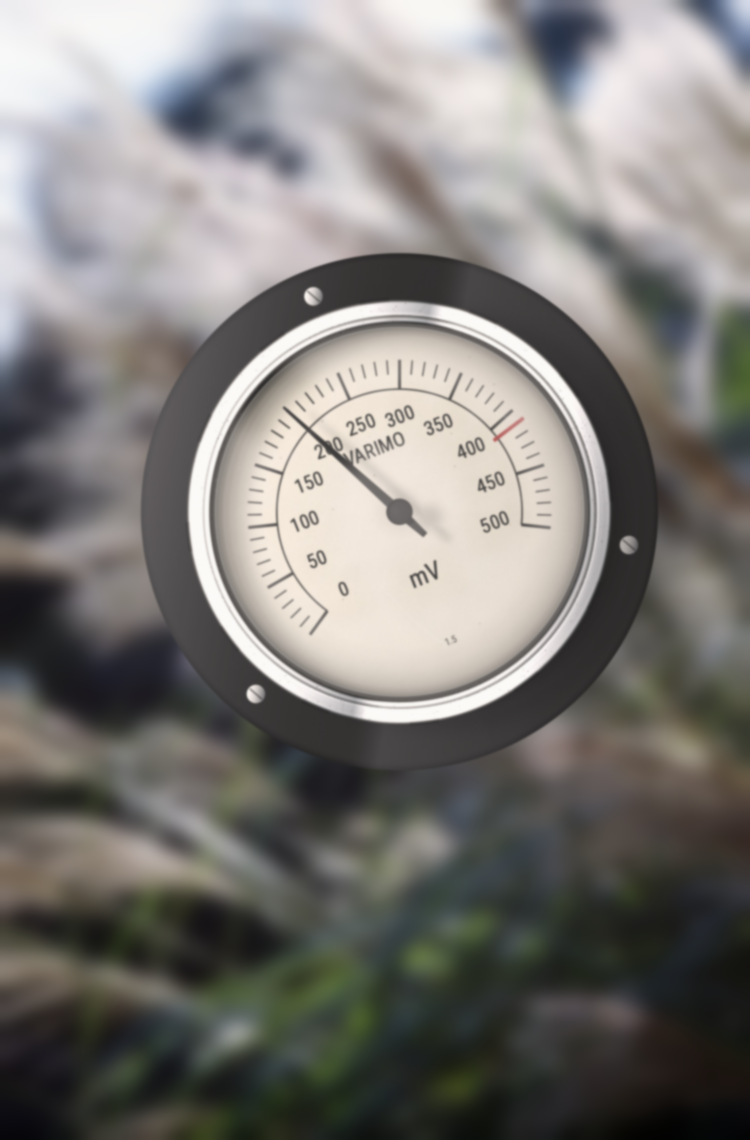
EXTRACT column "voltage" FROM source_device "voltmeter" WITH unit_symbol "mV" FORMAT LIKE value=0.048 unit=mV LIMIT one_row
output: value=200 unit=mV
